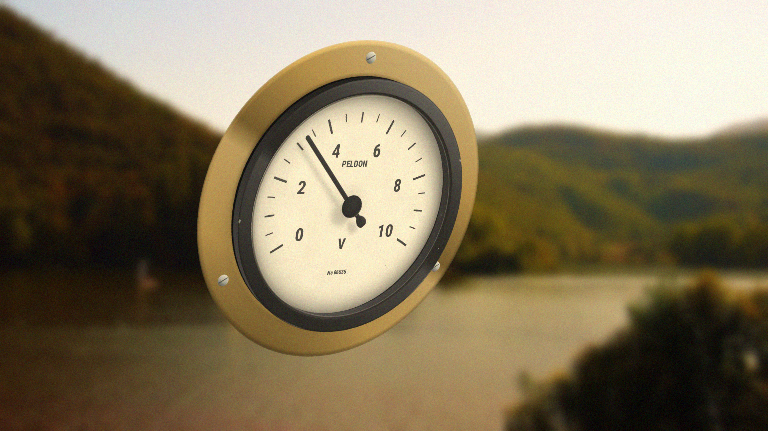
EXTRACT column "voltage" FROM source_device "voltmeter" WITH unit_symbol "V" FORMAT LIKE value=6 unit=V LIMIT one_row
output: value=3.25 unit=V
